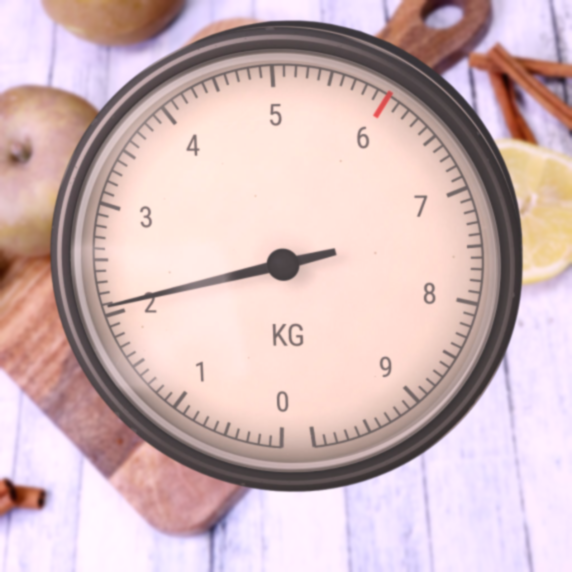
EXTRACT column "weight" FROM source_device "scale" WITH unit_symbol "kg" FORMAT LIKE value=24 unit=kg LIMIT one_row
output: value=2.1 unit=kg
